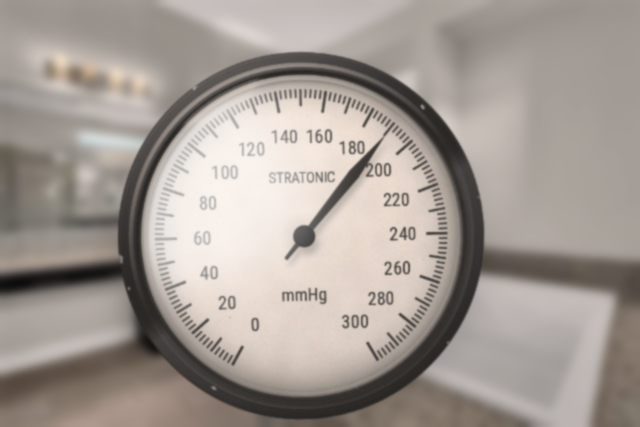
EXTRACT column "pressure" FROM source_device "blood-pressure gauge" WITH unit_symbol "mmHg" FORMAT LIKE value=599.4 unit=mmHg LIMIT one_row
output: value=190 unit=mmHg
